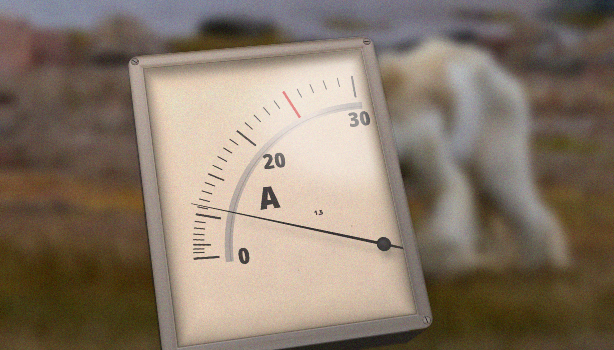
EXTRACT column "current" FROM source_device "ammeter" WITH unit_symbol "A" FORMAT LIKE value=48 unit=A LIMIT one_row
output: value=11 unit=A
